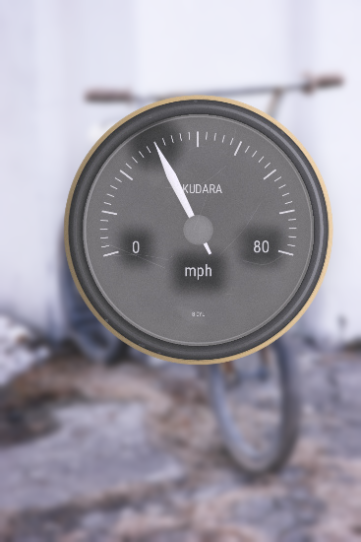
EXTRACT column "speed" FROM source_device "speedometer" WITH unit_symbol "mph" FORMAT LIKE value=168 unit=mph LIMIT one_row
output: value=30 unit=mph
